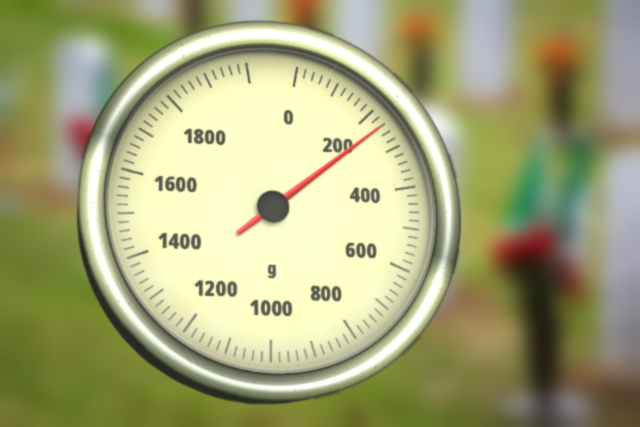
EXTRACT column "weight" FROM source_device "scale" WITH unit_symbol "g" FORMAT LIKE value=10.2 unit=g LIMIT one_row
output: value=240 unit=g
